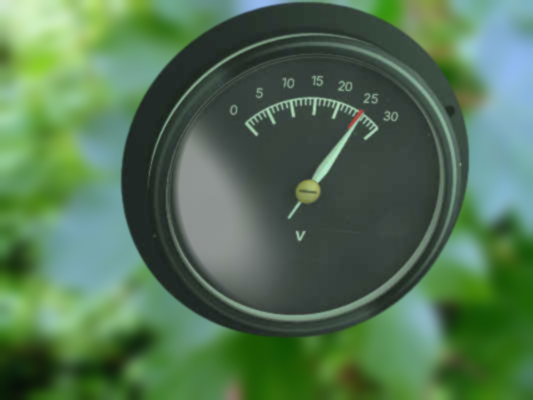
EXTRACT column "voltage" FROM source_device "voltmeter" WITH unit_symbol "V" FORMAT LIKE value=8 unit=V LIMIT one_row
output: value=25 unit=V
